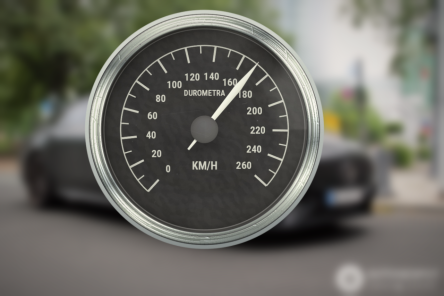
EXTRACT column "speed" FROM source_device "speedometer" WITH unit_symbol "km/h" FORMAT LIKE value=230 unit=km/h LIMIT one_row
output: value=170 unit=km/h
